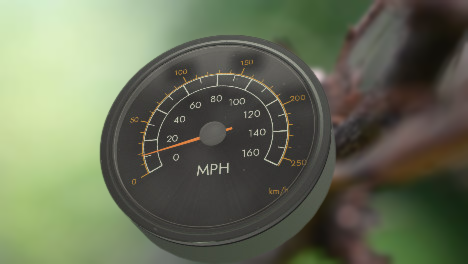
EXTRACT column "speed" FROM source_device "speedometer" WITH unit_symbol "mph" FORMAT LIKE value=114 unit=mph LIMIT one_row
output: value=10 unit=mph
